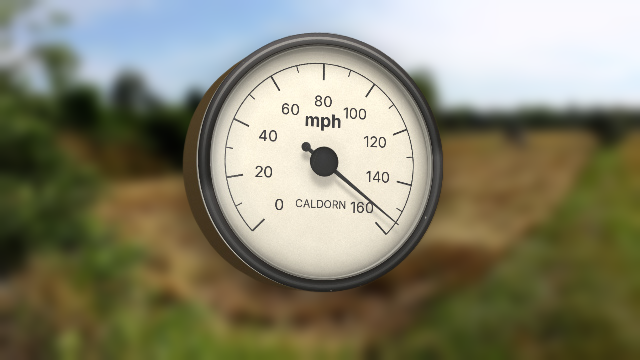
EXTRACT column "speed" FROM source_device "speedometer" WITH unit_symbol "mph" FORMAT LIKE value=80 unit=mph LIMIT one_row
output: value=155 unit=mph
